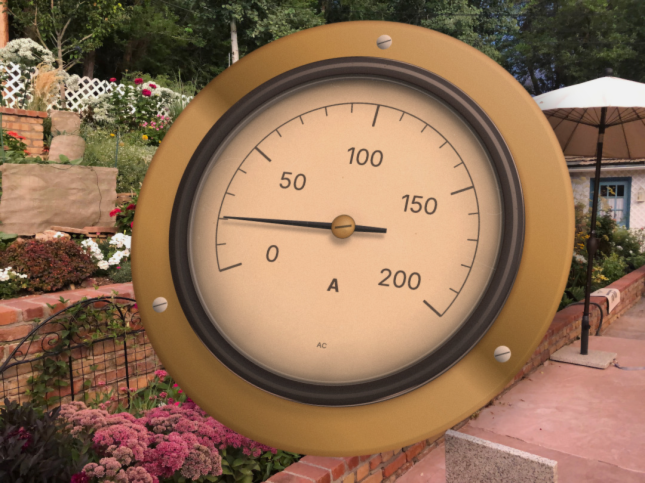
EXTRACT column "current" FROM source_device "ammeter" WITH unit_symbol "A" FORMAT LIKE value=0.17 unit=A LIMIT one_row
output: value=20 unit=A
